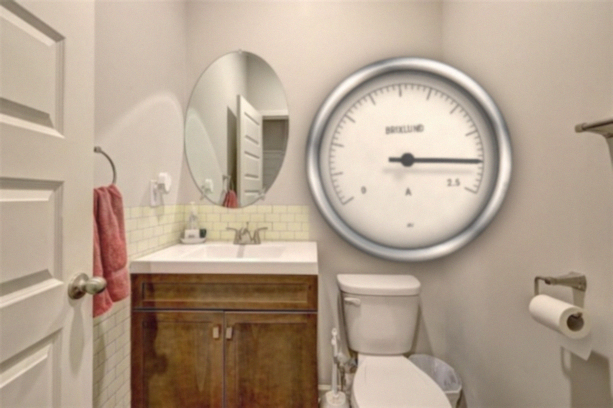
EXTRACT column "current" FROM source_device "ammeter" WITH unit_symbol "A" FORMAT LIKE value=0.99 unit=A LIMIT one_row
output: value=2.25 unit=A
